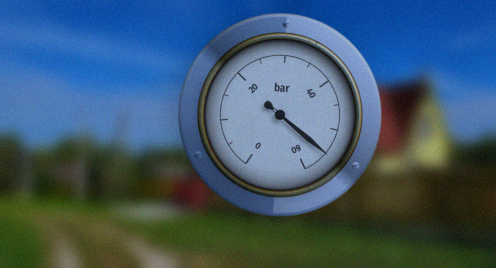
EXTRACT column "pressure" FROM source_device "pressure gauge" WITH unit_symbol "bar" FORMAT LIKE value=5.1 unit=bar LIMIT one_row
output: value=55 unit=bar
